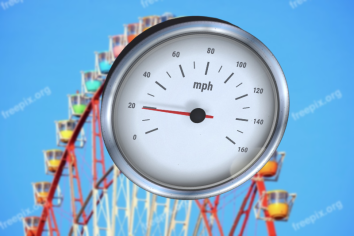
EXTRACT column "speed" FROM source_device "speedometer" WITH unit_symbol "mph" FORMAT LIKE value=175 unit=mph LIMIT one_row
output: value=20 unit=mph
